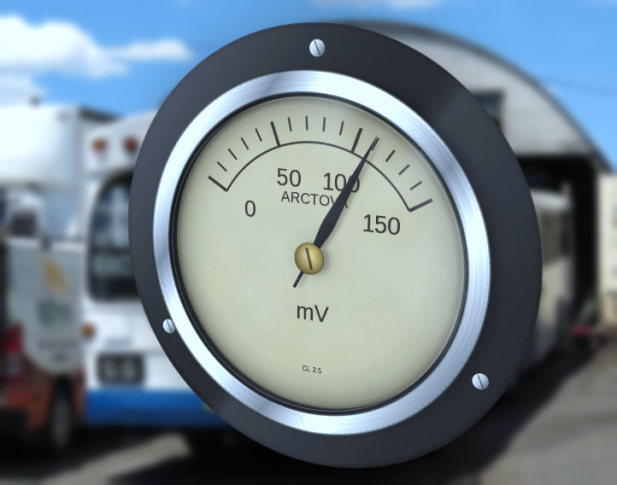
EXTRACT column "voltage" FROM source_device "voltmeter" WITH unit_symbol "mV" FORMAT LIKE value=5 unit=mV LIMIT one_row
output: value=110 unit=mV
